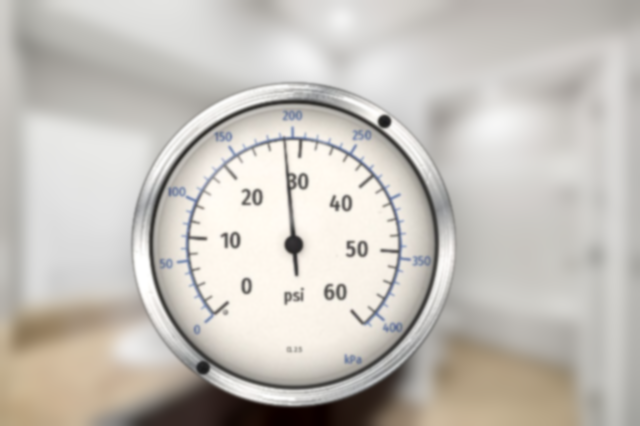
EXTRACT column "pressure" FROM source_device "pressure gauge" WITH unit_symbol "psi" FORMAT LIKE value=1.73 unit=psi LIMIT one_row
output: value=28 unit=psi
